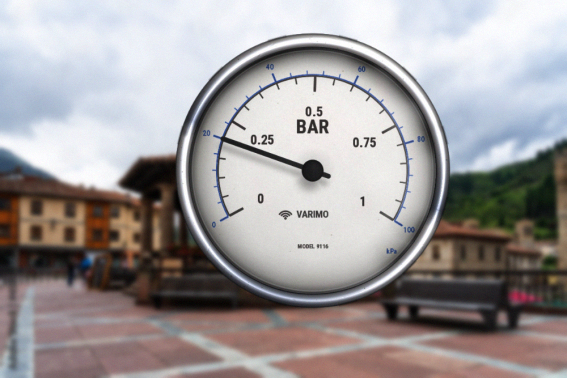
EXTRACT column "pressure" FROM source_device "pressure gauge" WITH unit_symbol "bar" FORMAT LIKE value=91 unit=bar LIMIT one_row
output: value=0.2 unit=bar
